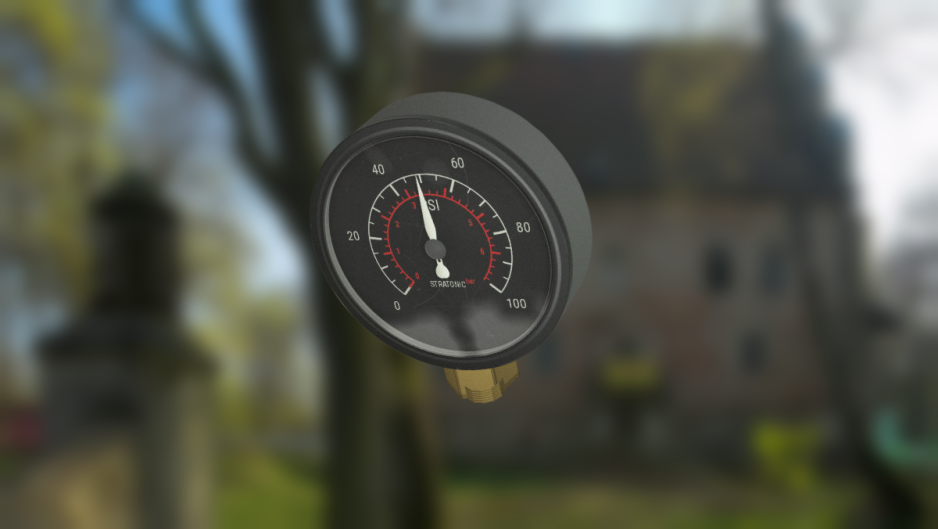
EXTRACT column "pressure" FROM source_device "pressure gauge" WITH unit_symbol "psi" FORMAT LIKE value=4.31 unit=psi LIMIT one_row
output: value=50 unit=psi
